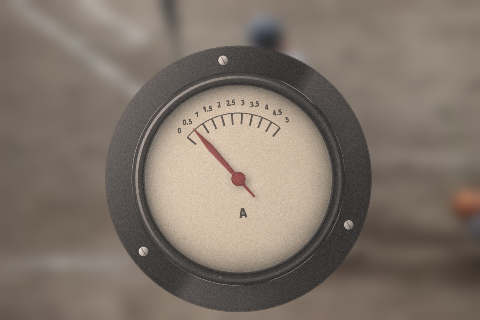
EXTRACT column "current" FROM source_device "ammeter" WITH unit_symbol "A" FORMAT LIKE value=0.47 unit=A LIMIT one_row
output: value=0.5 unit=A
